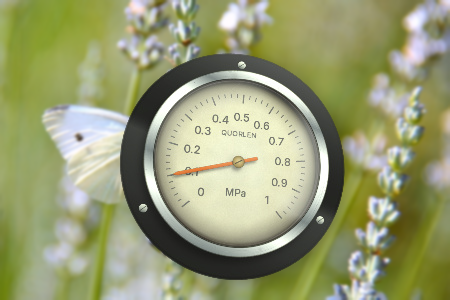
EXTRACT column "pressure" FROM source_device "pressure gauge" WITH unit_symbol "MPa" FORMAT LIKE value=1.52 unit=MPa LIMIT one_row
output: value=0.1 unit=MPa
